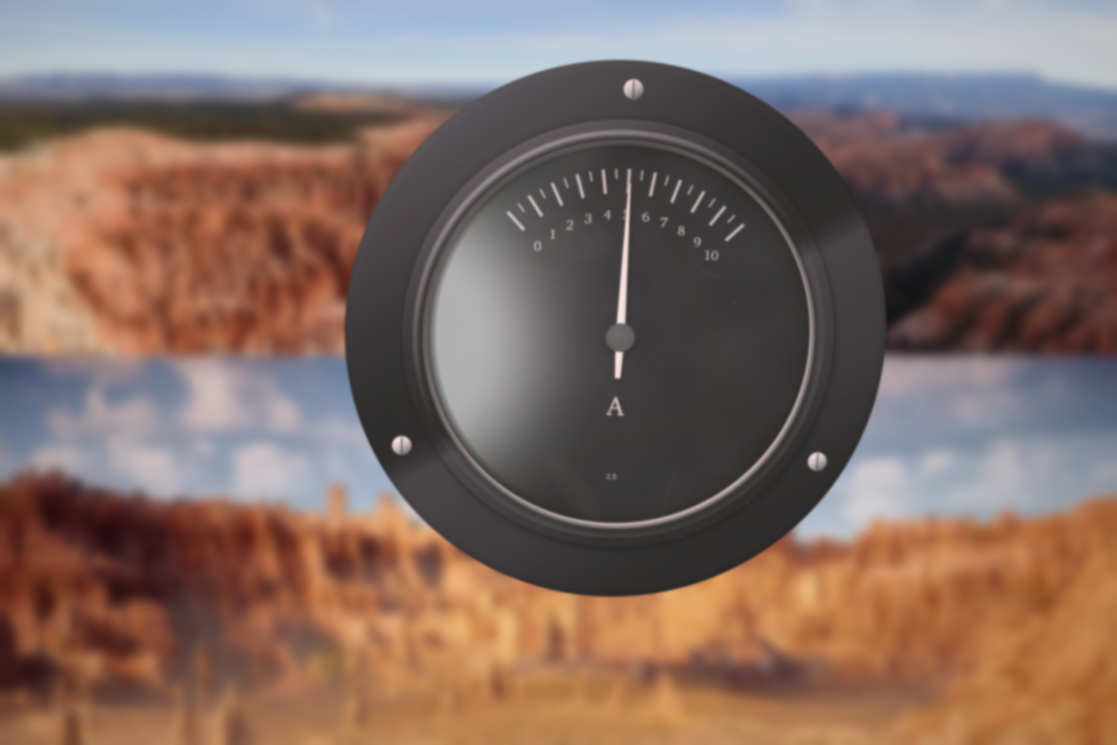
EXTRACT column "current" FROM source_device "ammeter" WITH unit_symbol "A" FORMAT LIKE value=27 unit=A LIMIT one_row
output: value=5 unit=A
